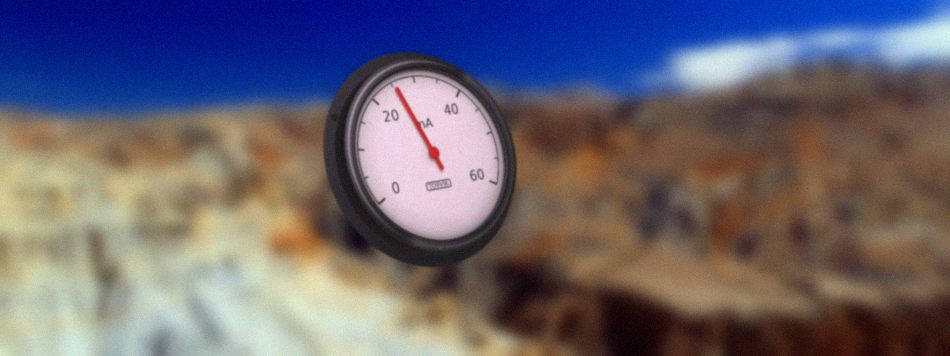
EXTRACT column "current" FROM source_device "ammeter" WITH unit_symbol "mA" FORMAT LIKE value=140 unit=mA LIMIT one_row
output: value=25 unit=mA
